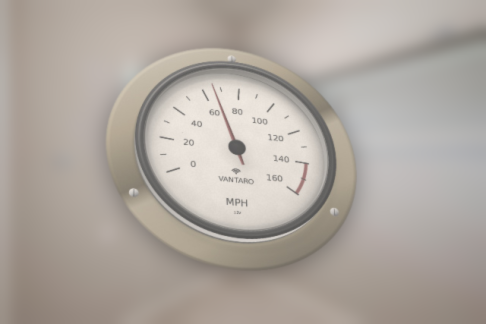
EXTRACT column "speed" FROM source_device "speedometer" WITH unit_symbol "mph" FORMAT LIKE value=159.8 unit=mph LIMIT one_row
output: value=65 unit=mph
